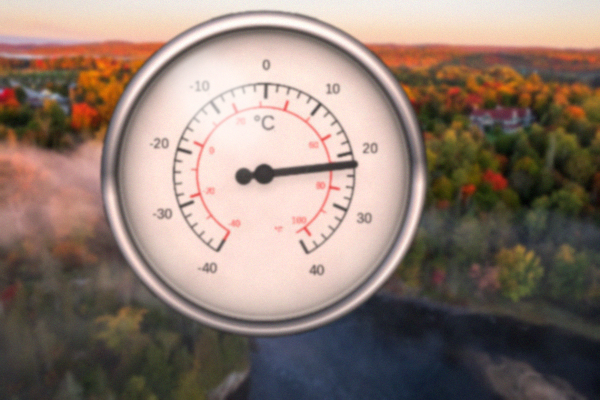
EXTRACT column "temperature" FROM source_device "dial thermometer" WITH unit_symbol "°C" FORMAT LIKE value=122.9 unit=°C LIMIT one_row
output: value=22 unit=°C
